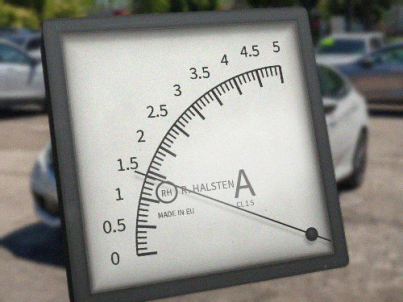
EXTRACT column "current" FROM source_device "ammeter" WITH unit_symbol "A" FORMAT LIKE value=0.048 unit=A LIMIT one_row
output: value=1.4 unit=A
